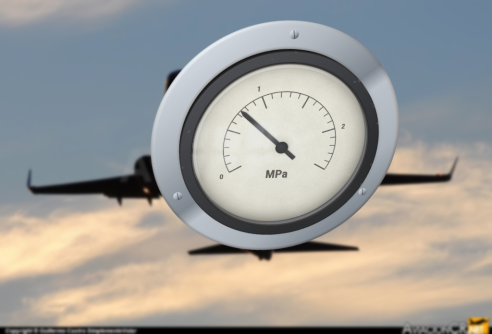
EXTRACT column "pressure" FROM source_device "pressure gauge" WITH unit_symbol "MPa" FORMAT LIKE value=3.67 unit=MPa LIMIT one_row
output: value=0.75 unit=MPa
